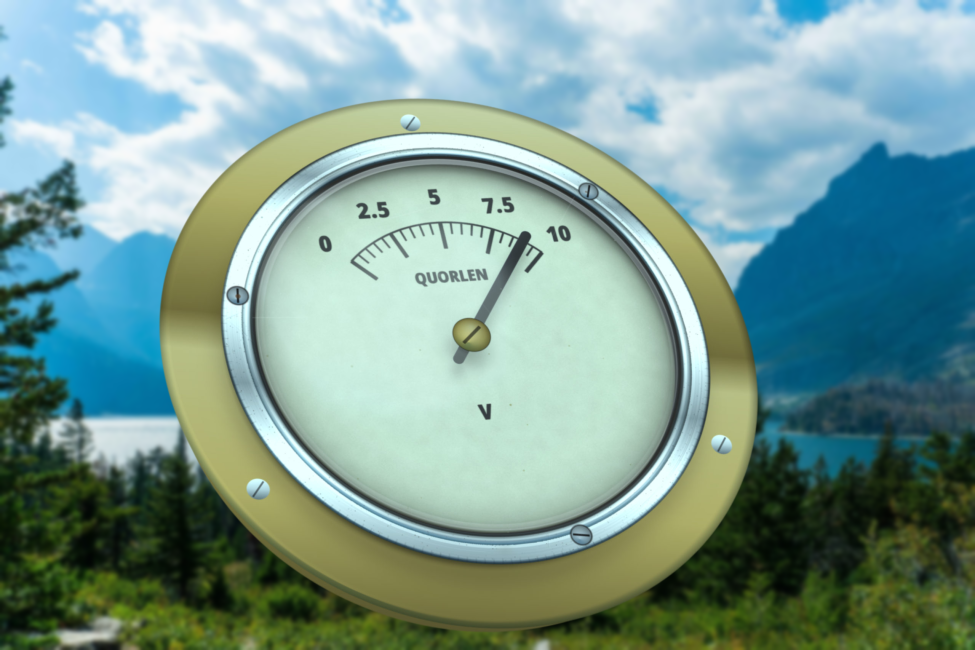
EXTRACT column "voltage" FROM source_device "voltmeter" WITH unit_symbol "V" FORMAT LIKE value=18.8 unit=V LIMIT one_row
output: value=9 unit=V
